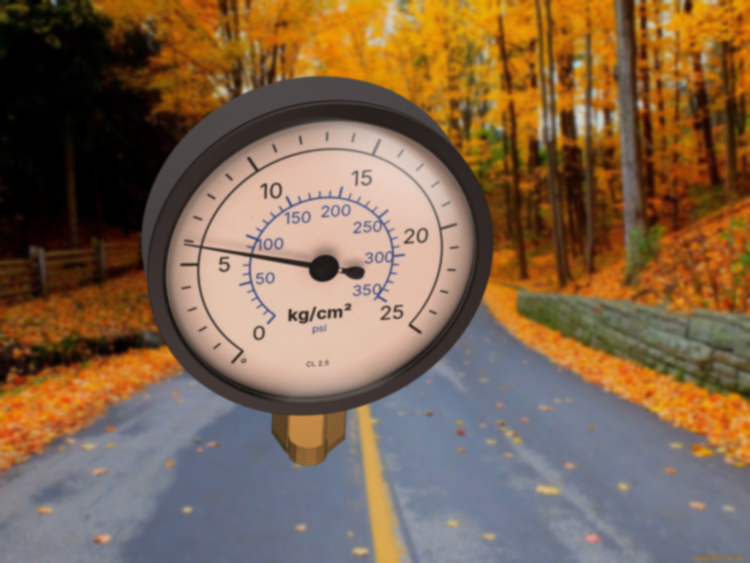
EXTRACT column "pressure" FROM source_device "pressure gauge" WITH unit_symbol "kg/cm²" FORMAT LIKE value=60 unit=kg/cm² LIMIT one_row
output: value=6 unit=kg/cm²
